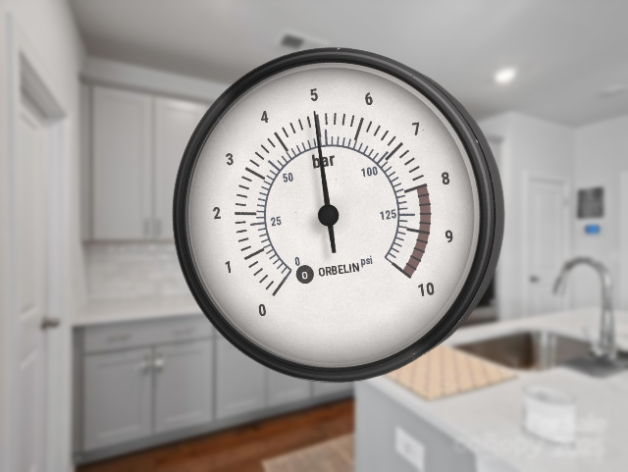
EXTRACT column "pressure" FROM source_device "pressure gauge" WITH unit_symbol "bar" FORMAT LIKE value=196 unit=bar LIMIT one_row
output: value=5 unit=bar
